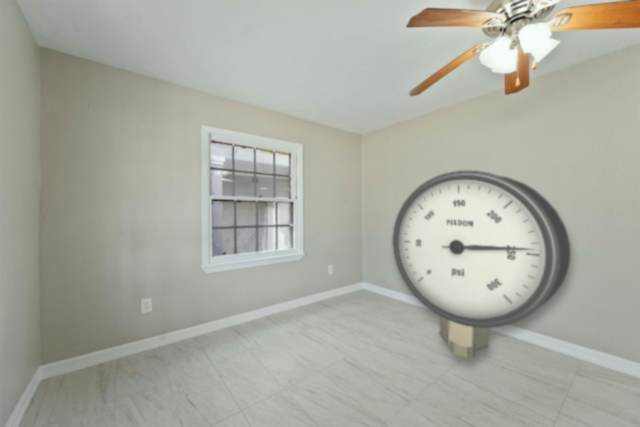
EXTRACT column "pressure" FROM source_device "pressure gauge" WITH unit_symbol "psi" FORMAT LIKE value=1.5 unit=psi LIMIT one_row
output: value=245 unit=psi
